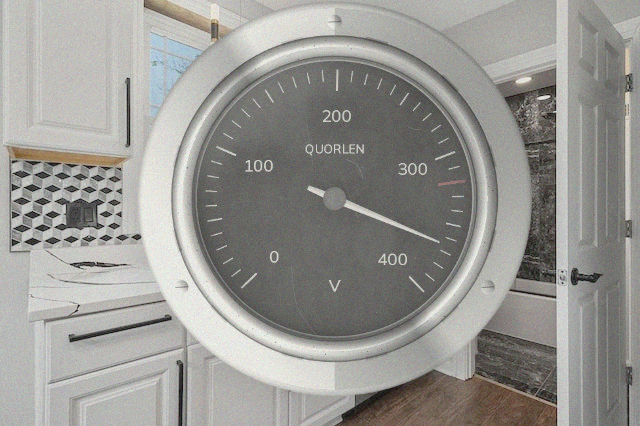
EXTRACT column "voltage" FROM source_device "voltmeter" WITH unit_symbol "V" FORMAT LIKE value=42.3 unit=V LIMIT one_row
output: value=365 unit=V
